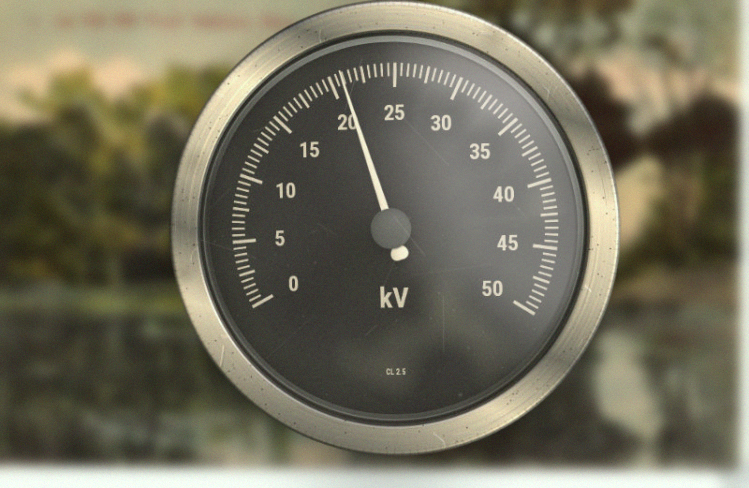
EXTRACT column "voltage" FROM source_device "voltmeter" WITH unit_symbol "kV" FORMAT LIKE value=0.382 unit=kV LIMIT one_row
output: value=21 unit=kV
